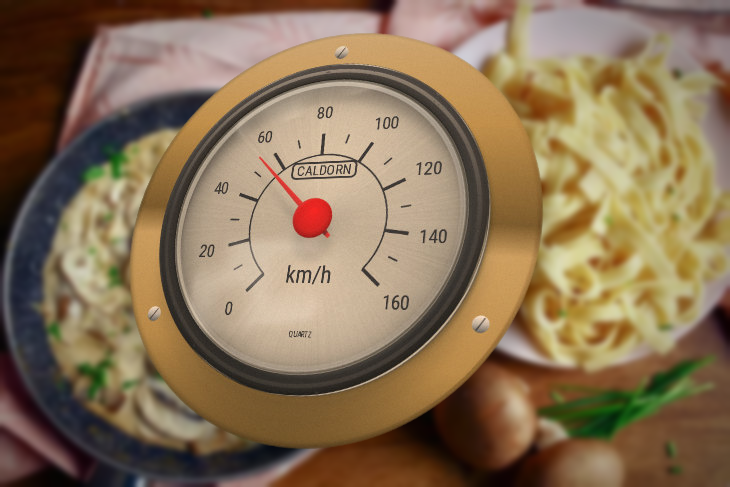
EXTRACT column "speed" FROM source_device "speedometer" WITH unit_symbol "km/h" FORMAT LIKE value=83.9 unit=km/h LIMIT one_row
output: value=55 unit=km/h
